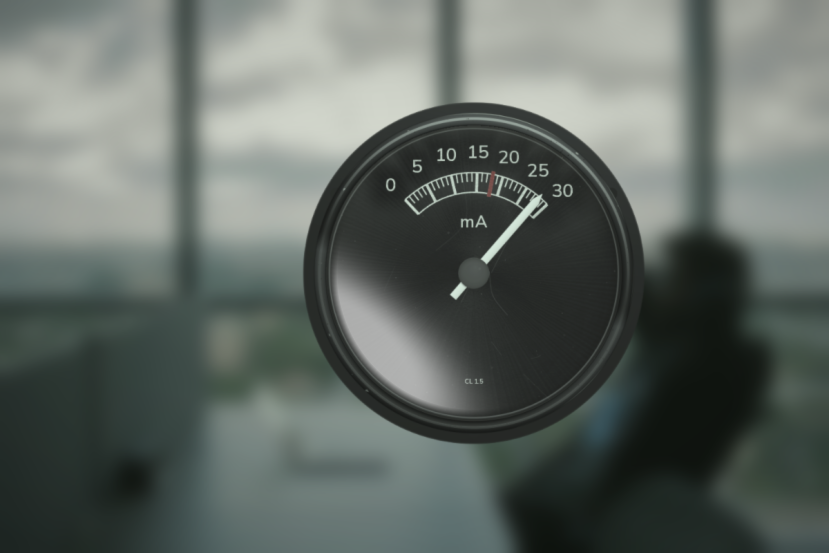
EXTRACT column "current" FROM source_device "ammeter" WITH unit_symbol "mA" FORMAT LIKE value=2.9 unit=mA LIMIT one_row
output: value=28 unit=mA
